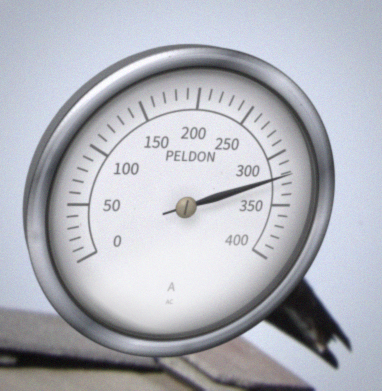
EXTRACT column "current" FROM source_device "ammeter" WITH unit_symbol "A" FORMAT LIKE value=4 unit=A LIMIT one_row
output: value=320 unit=A
